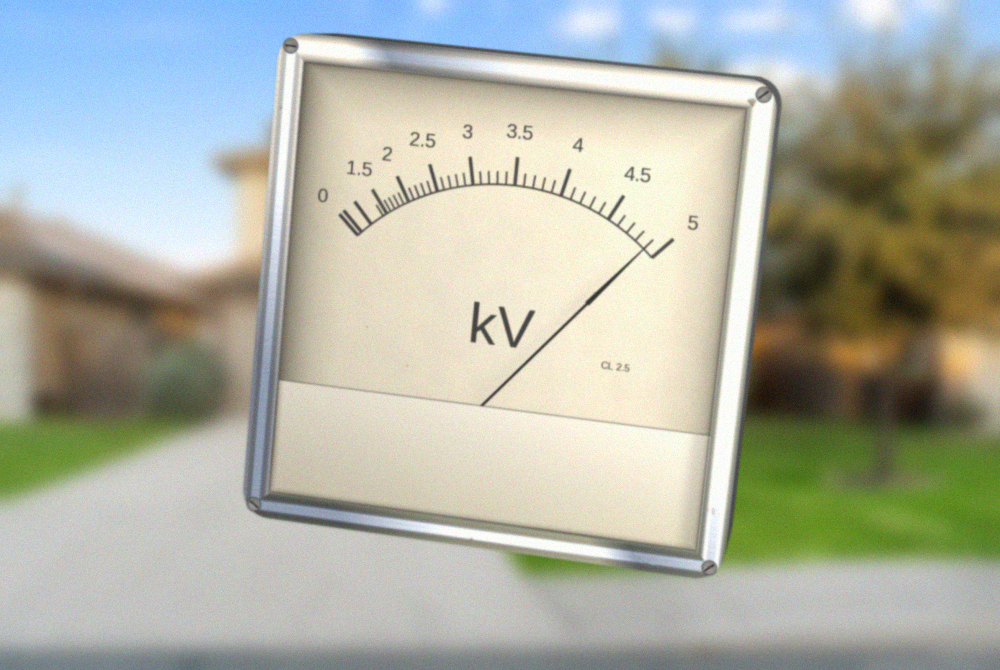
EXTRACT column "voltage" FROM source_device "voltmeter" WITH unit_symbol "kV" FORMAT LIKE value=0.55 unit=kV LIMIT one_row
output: value=4.9 unit=kV
